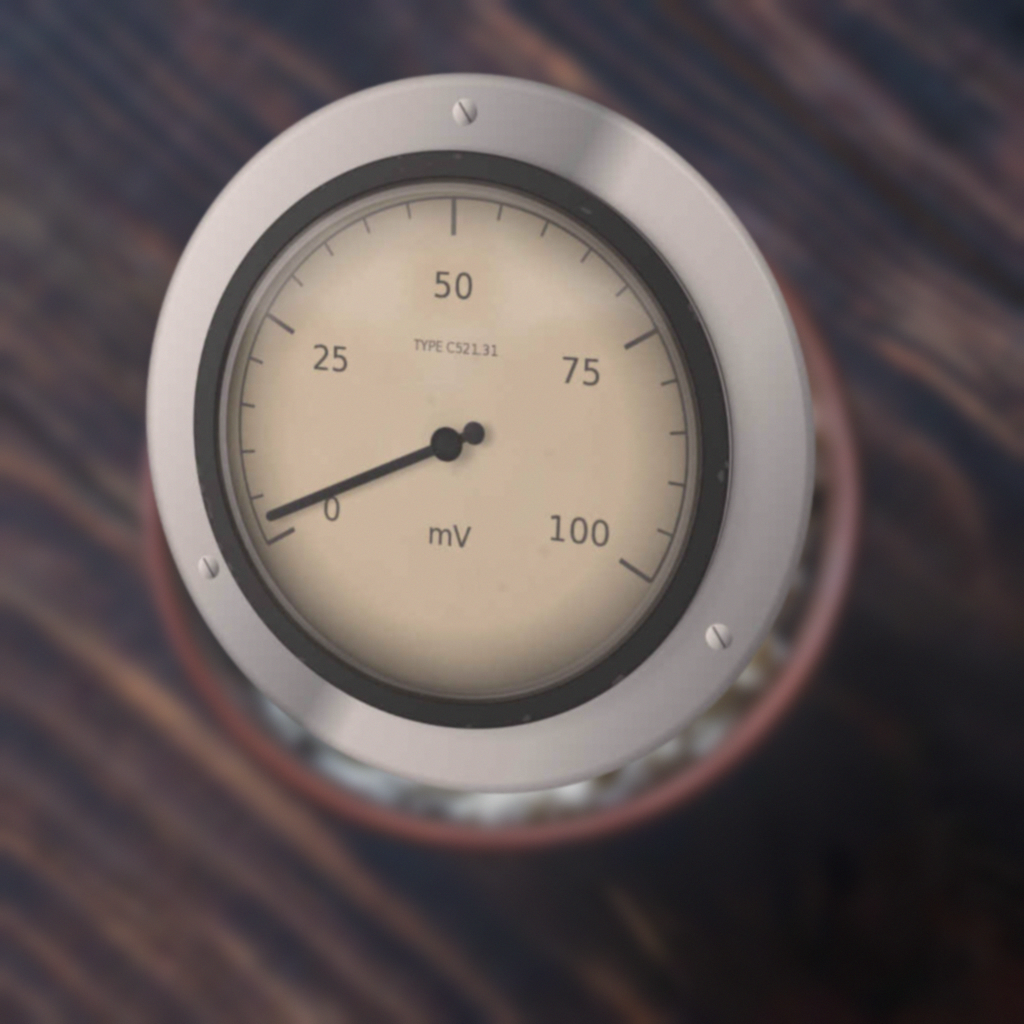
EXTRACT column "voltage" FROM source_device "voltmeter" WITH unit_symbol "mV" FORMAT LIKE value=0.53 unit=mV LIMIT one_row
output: value=2.5 unit=mV
